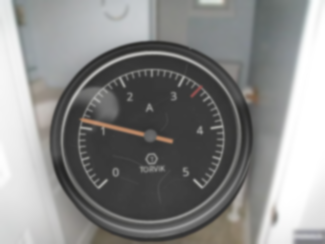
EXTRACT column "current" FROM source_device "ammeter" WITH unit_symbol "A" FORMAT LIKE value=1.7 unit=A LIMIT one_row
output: value=1.1 unit=A
